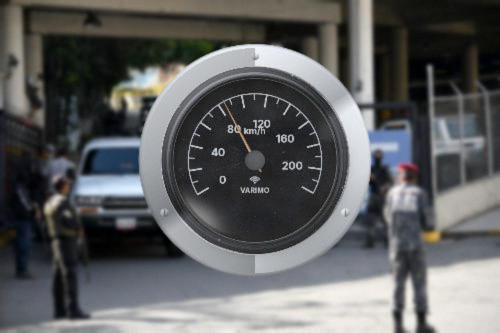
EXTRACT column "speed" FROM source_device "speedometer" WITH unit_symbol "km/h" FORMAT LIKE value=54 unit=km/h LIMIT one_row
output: value=85 unit=km/h
